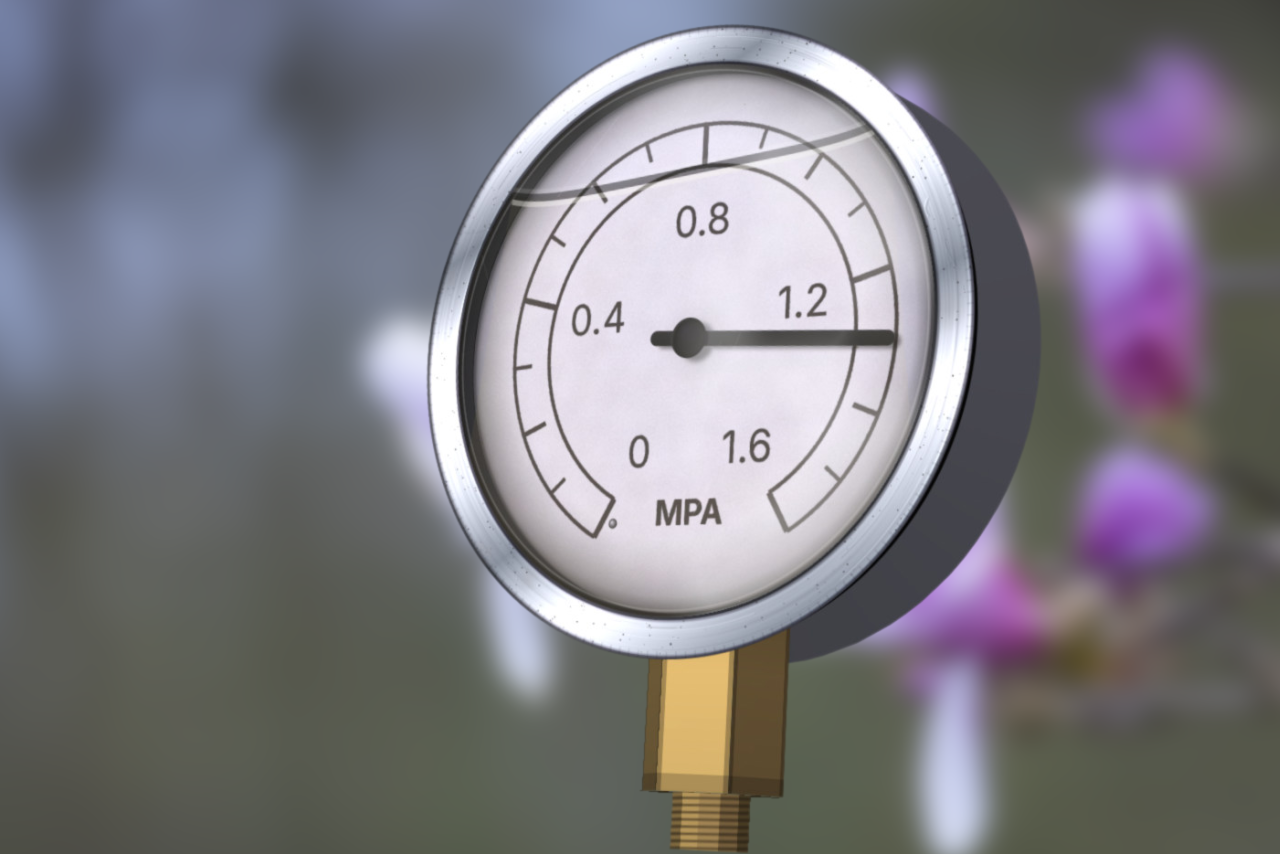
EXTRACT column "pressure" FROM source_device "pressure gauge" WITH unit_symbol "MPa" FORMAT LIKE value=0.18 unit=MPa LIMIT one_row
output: value=1.3 unit=MPa
